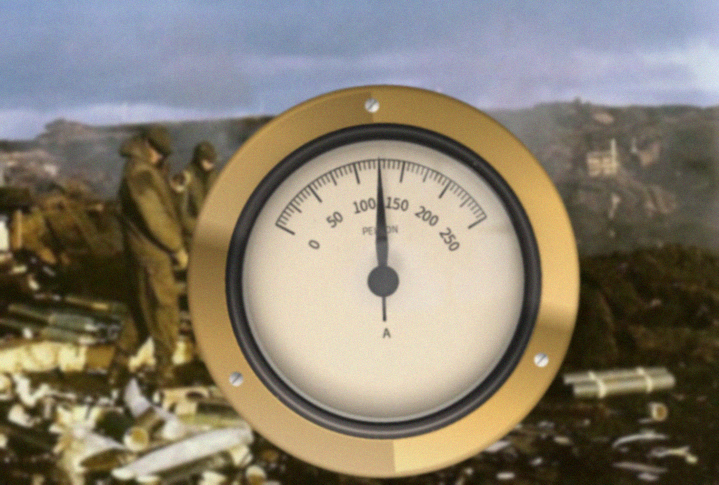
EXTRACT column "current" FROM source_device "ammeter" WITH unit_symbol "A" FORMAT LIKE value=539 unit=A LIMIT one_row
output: value=125 unit=A
